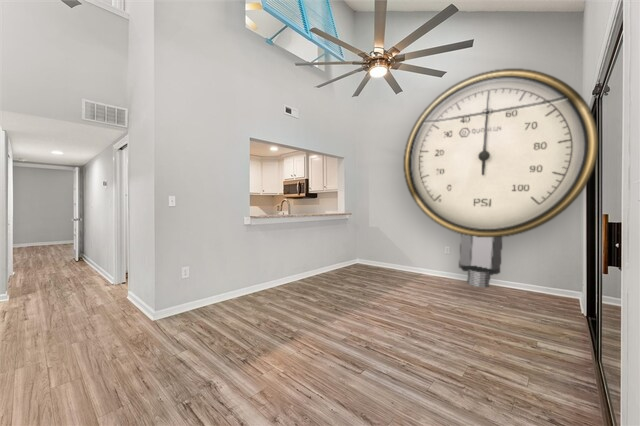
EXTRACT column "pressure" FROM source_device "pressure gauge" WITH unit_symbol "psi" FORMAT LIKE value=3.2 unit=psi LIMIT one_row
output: value=50 unit=psi
